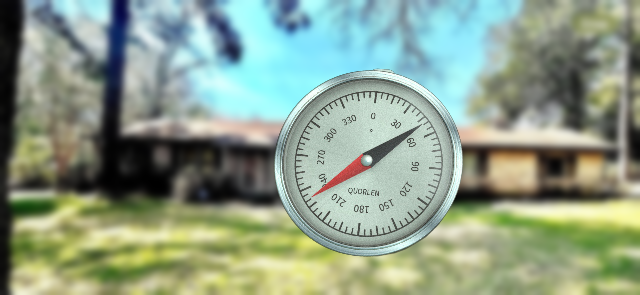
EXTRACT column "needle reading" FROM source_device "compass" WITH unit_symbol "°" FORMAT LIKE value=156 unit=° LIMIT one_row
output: value=230 unit=°
